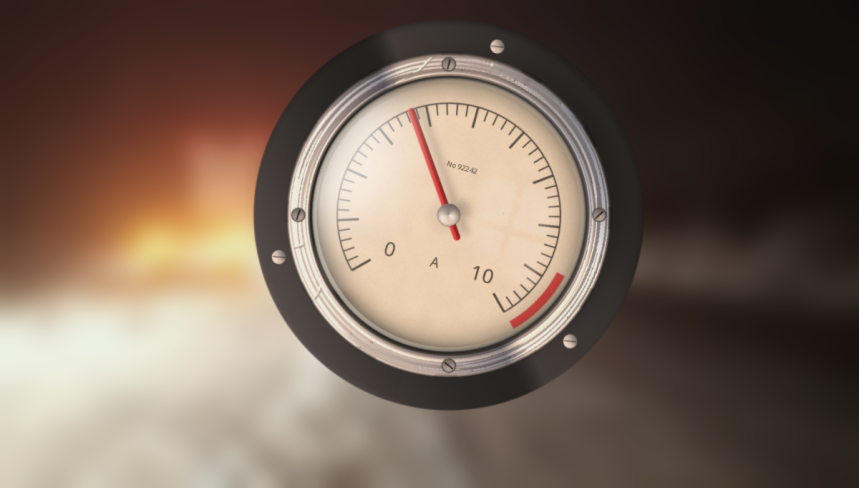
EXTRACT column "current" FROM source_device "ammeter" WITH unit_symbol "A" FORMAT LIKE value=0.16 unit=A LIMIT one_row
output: value=3.7 unit=A
